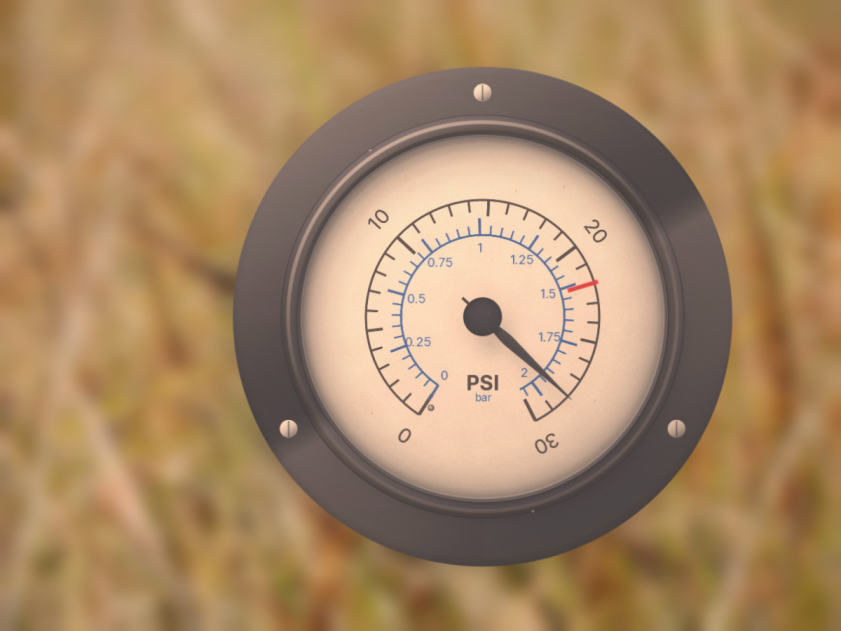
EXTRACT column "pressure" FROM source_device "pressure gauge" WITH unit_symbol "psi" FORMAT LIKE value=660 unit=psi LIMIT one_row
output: value=28 unit=psi
